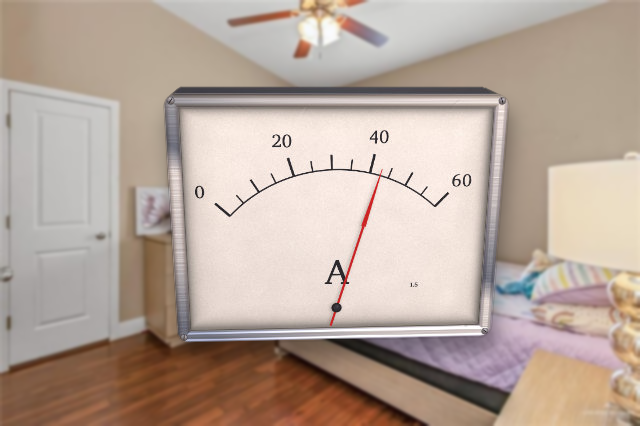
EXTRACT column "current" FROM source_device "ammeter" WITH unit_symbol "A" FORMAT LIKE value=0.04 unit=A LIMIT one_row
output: value=42.5 unit=A
